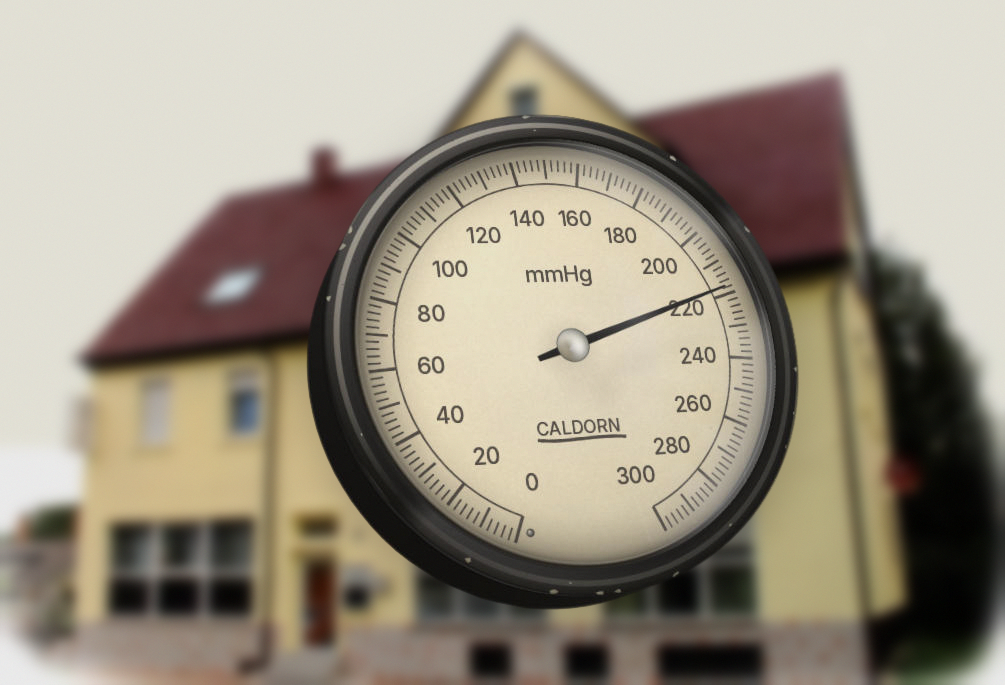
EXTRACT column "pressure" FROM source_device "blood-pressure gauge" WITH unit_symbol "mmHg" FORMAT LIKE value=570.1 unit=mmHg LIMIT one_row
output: value=218 unit=mmHg
